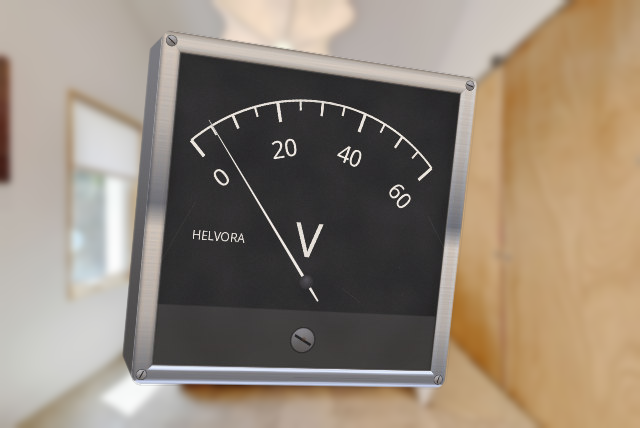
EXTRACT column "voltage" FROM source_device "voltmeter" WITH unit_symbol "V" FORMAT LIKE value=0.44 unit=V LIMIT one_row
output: value=5 unit=V
